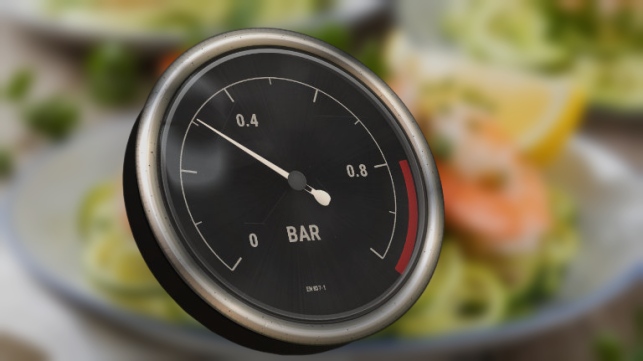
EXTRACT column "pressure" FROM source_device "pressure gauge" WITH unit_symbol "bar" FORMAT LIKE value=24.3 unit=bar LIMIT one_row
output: value=0.3 unit=bar
